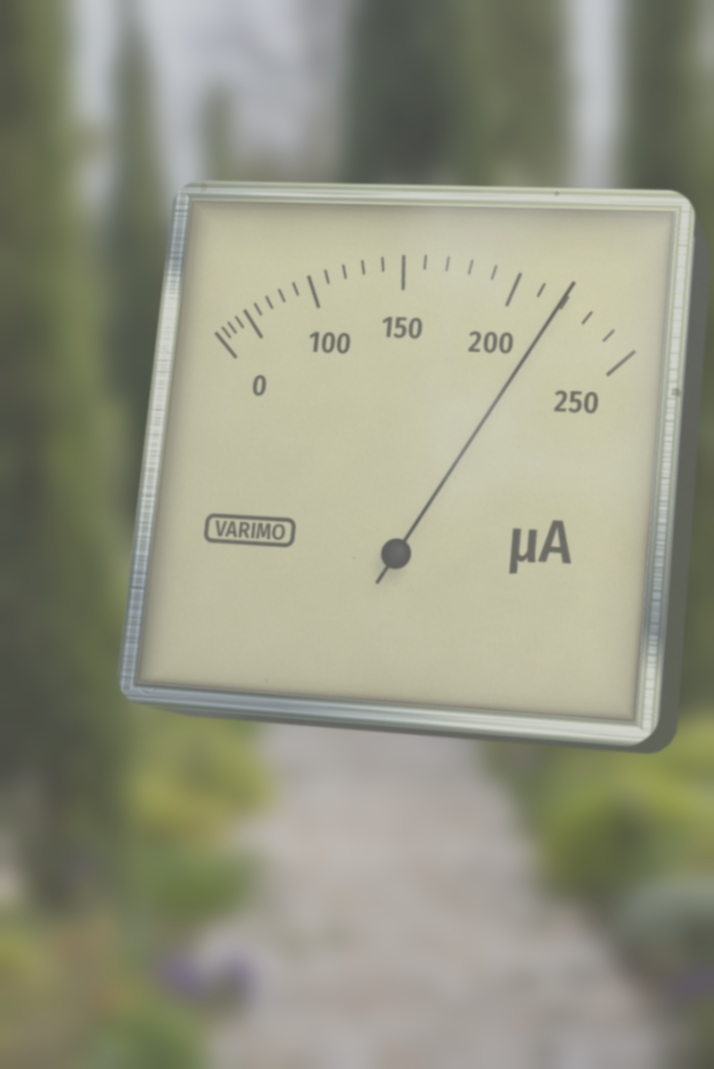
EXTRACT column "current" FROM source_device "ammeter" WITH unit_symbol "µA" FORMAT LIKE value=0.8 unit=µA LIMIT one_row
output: value=220 unit=µA
